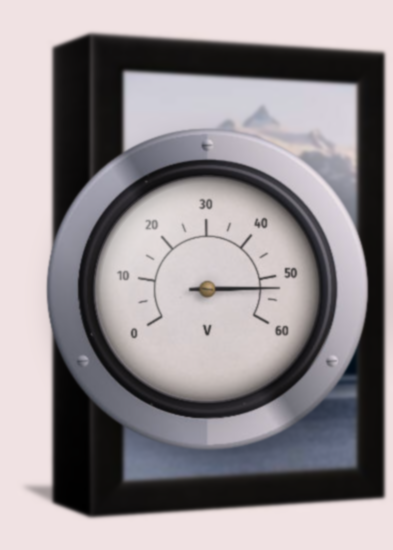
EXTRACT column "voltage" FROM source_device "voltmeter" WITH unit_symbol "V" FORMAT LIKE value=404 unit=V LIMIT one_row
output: value=52.5 unit=V
